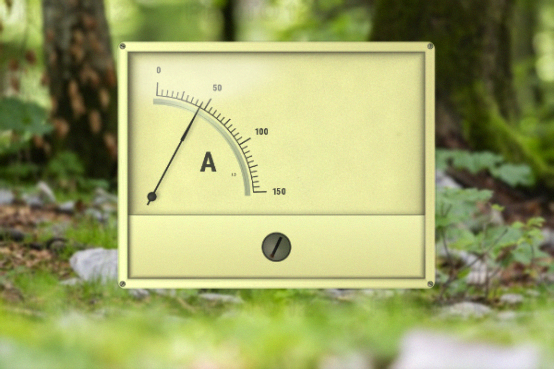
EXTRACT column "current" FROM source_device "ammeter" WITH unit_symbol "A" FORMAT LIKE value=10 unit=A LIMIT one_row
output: value=45 unit=A
